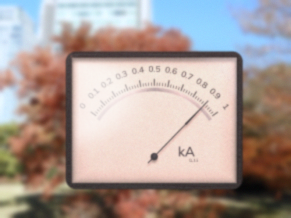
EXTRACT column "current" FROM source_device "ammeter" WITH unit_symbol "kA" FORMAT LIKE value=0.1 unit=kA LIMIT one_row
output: value=0.9 unit=kA
